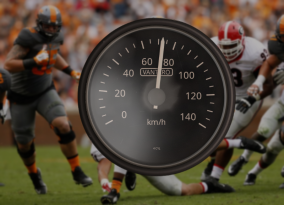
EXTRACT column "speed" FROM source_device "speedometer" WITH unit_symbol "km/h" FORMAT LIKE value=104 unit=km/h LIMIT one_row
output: value=72.5 unit=km/h
